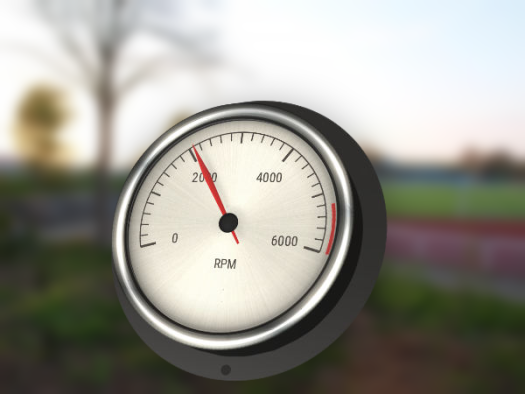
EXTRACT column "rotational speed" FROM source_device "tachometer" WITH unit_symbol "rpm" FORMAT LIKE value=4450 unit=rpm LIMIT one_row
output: value=2100 unit=rpm
